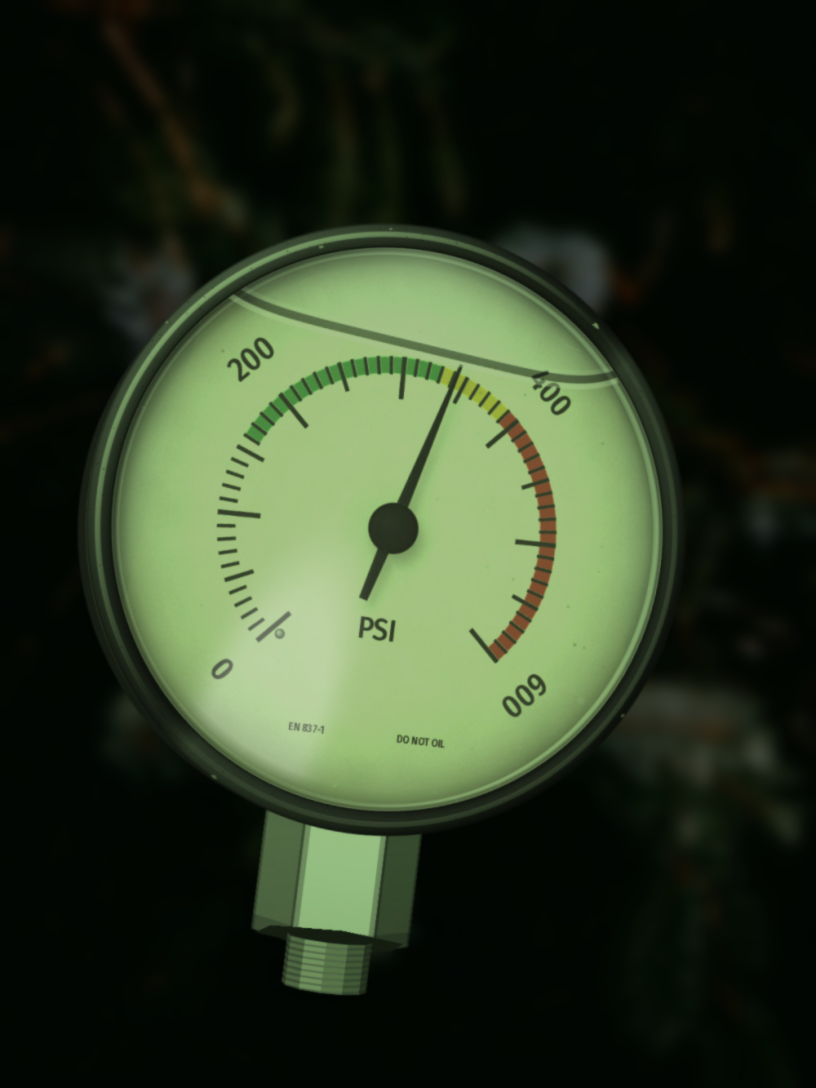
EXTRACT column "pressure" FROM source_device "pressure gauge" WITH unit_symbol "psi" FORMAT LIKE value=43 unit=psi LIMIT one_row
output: value=340 unit=psi
